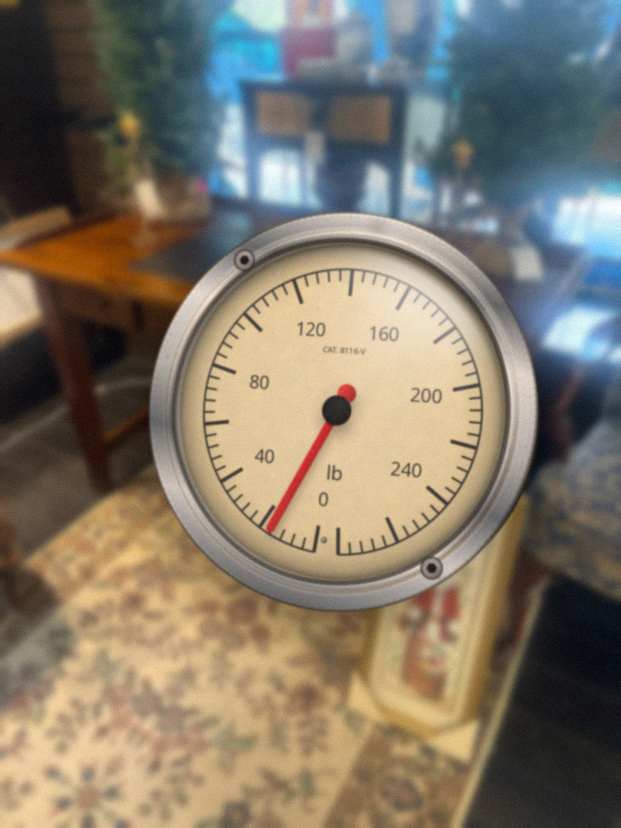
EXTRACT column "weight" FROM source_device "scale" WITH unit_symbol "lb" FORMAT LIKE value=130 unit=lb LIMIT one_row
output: value=16 unit=lb
